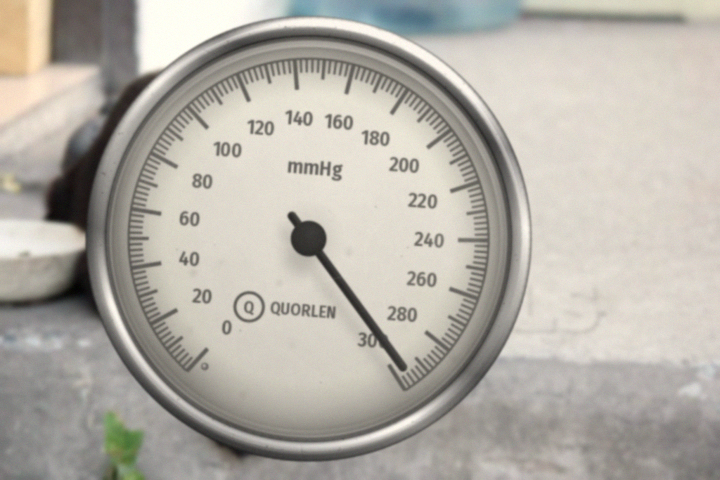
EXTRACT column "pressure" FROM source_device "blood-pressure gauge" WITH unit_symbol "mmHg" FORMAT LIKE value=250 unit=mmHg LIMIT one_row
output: value=296 unit=mmHg
